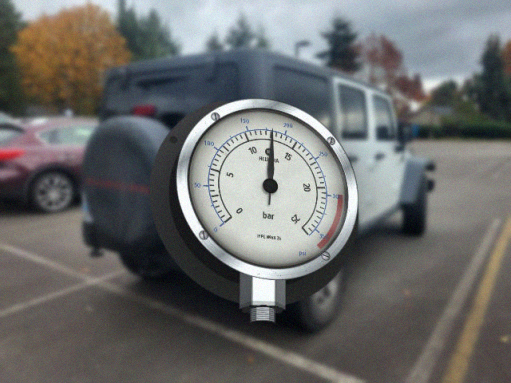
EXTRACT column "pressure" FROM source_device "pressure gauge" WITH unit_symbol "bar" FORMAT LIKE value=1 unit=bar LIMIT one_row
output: value=12.5 unit=bar
